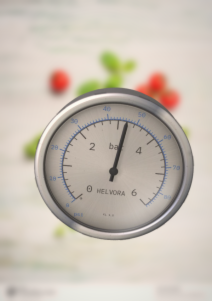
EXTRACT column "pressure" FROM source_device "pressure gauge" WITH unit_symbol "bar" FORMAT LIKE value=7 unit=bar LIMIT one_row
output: value=3.2 unit=bar
